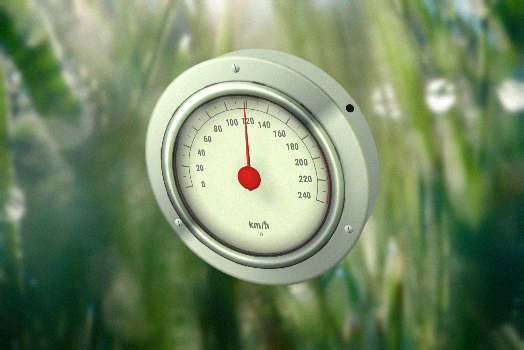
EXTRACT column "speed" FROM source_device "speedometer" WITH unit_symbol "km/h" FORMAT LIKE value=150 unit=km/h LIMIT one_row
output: value=120 unit=km/h
